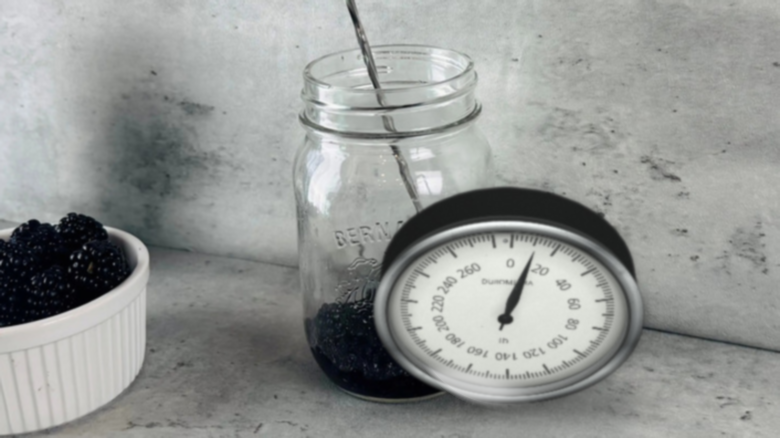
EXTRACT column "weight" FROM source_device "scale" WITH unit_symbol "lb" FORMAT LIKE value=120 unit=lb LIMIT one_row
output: value=10 unit=lb
